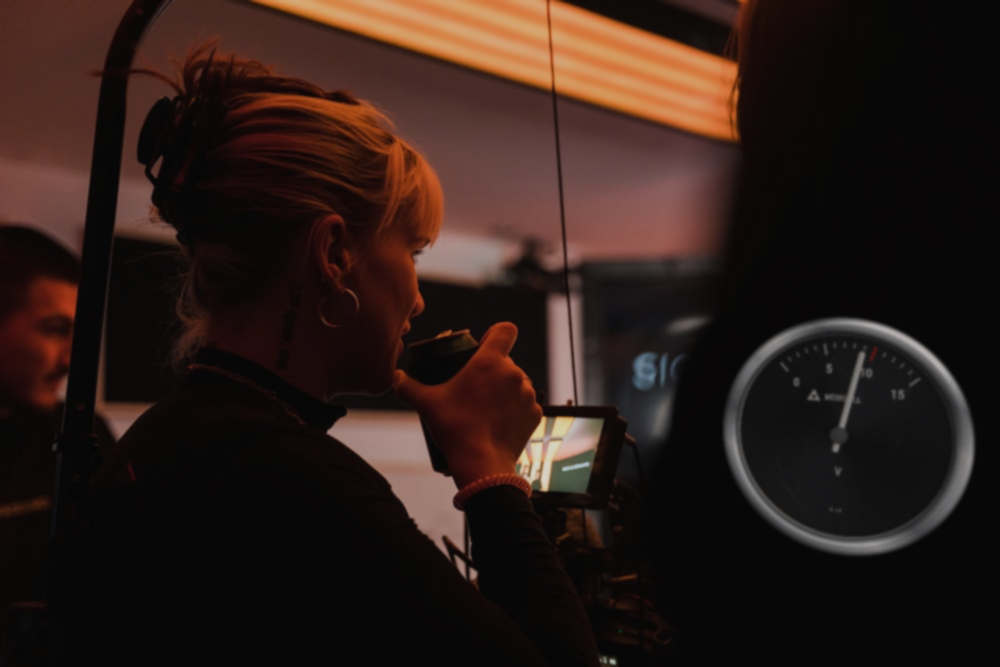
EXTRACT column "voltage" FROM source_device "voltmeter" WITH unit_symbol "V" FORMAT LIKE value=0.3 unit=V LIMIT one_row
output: value=9 unit=V
